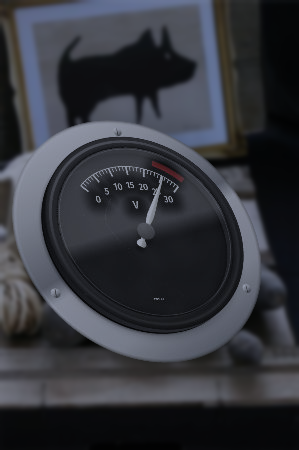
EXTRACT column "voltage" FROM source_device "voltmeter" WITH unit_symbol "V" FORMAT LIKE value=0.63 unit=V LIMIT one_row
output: value=25 unit=V
